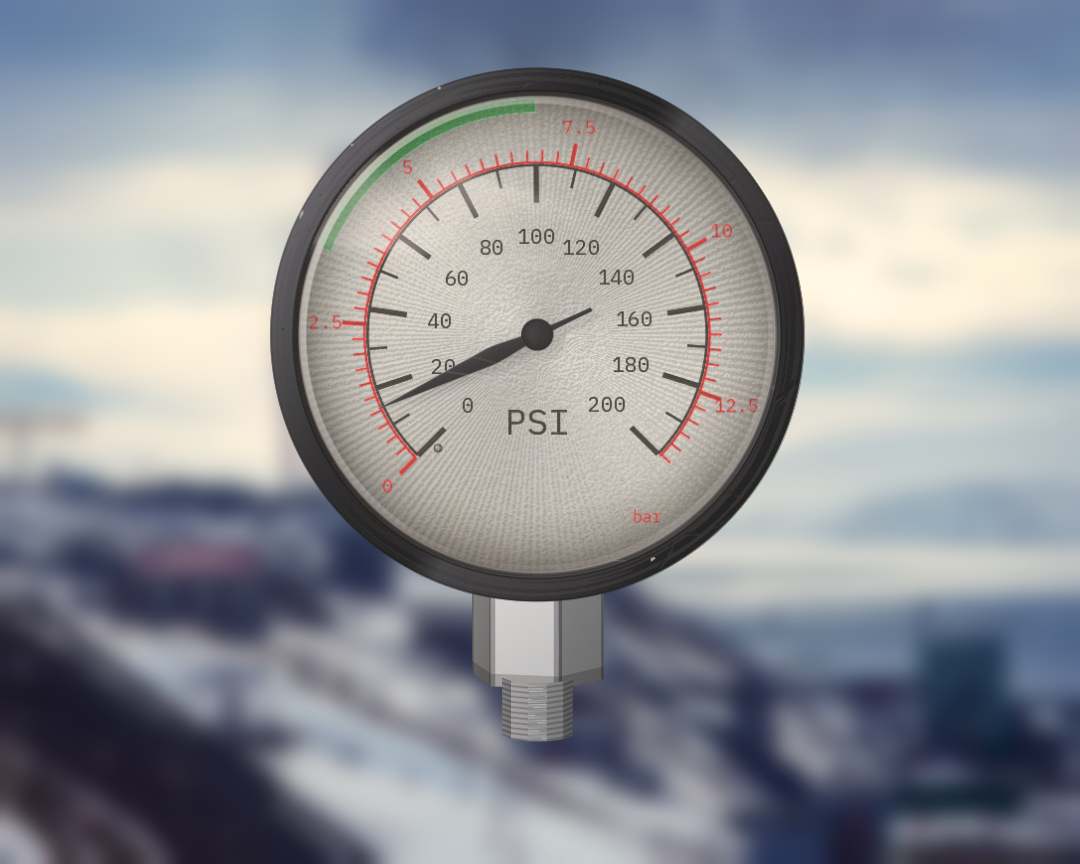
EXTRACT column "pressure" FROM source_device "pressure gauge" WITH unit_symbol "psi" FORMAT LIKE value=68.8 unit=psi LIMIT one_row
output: value=15 unit=psi
